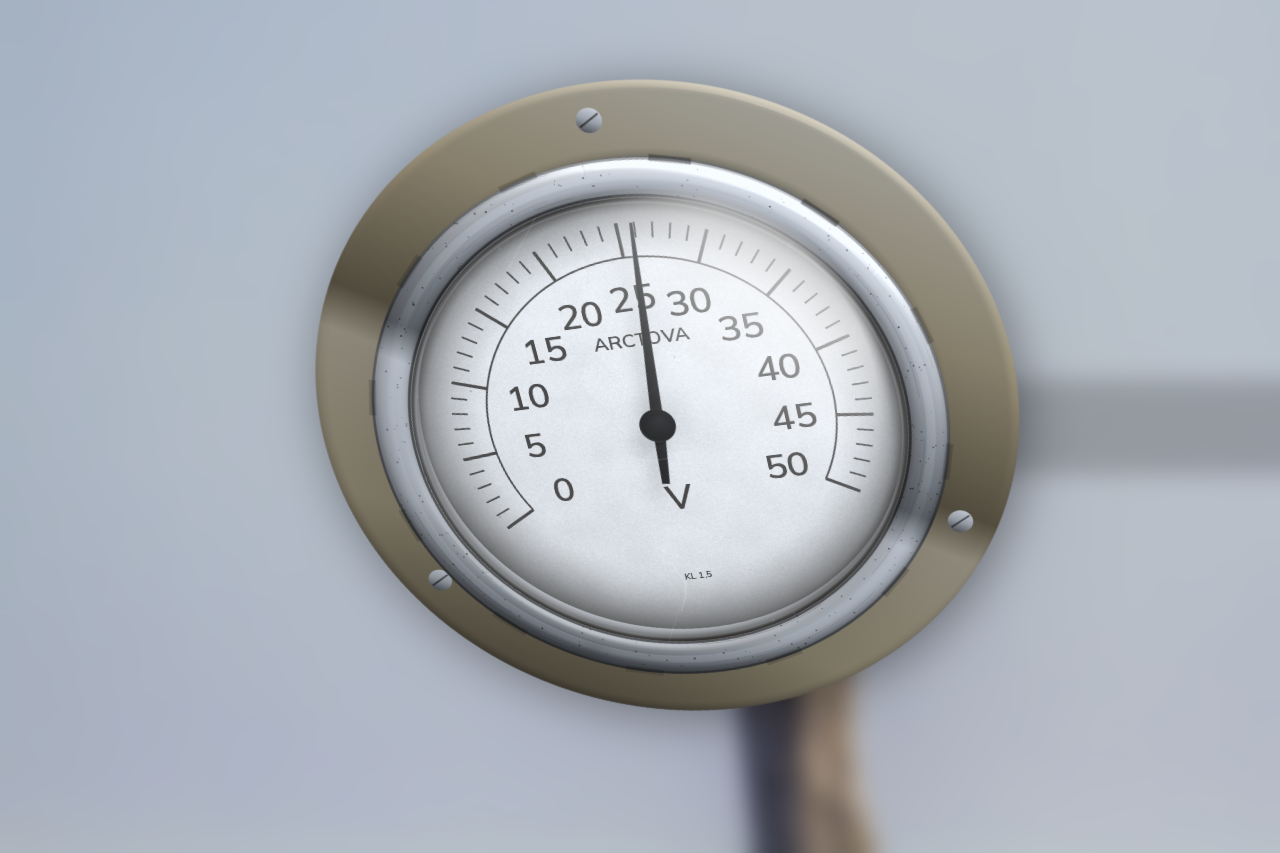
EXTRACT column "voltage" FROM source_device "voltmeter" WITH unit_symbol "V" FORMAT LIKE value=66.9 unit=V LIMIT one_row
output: value=26 unit=V
